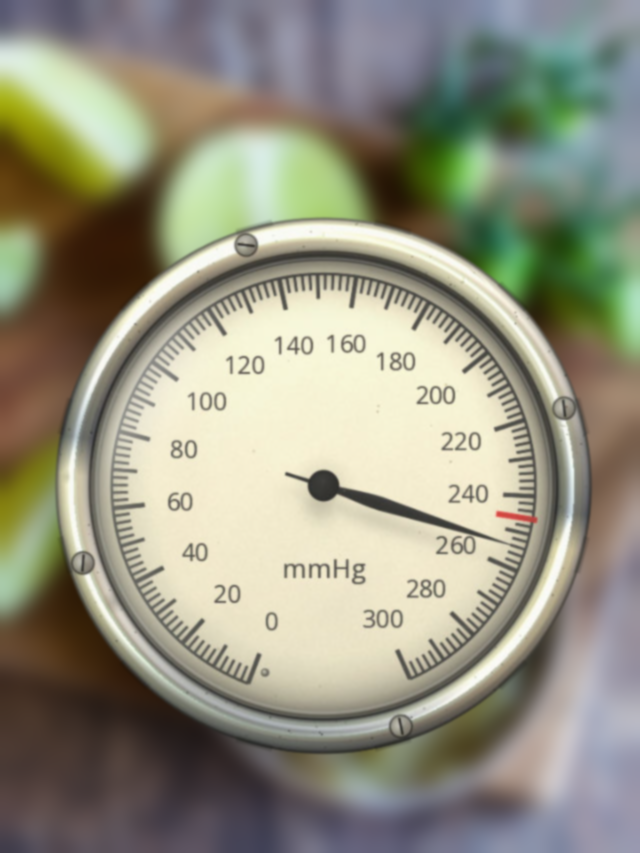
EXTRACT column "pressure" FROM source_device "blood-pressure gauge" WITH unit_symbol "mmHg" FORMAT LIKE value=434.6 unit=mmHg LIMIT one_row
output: value=254 unit=mmHg
